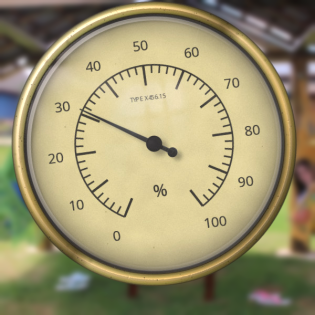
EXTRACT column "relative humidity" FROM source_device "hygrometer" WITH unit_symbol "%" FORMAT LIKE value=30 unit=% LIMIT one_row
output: value=31 unit=%
